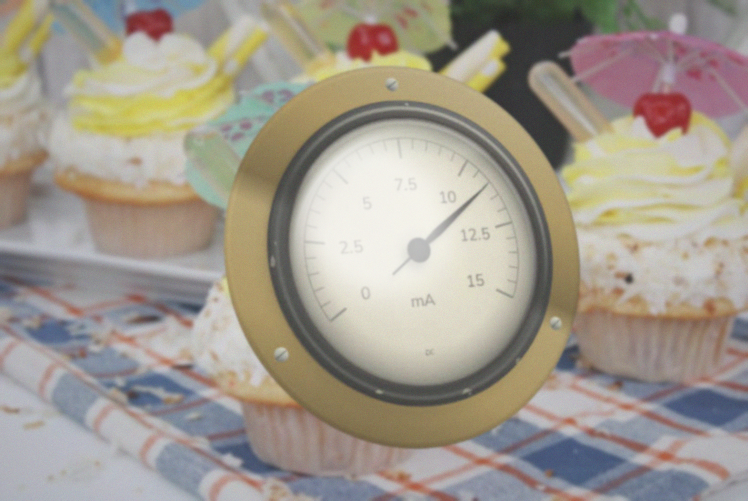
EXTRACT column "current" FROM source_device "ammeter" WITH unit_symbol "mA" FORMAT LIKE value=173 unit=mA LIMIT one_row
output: value=11 unit=mA
